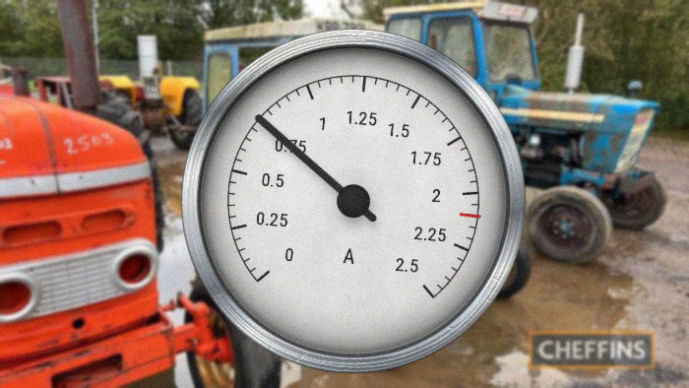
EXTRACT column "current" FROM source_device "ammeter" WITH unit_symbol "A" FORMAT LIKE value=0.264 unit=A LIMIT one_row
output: value=0.75 unit=A
